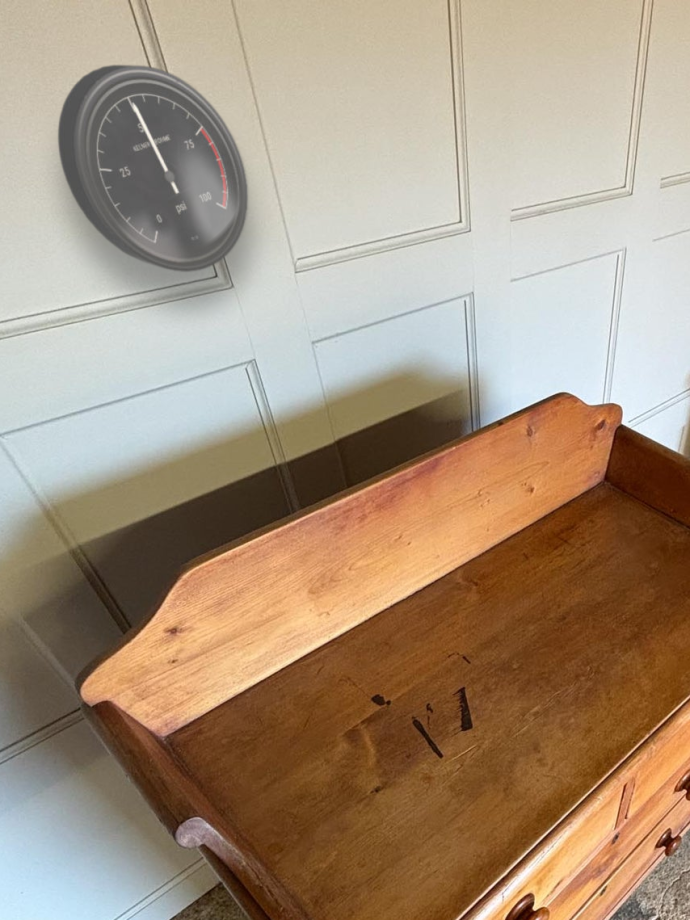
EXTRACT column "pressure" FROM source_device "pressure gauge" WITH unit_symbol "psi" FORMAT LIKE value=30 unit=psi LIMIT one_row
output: value=50 unit=psi
